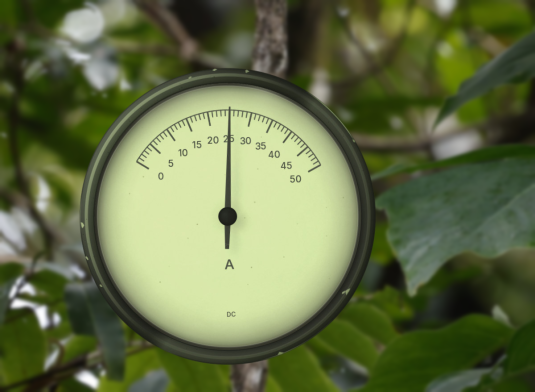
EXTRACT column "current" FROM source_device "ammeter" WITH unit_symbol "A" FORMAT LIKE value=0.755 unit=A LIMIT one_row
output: value=25 unit=A
